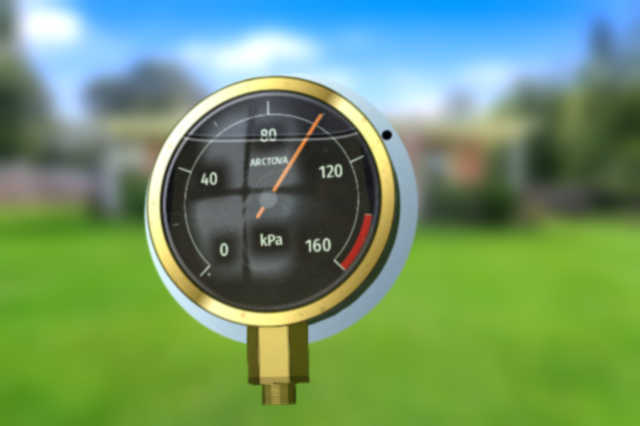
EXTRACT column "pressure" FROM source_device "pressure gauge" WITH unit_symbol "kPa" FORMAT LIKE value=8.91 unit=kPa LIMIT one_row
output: value=100 unit=kPa
